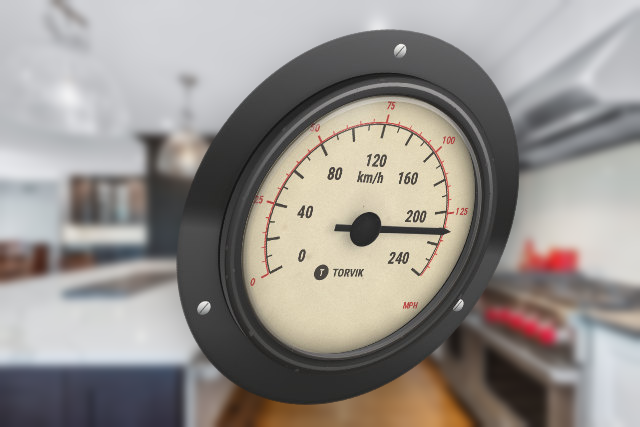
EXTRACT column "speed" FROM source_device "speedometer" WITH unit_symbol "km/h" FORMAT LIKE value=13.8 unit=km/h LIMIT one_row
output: value=210 unit=km/h
